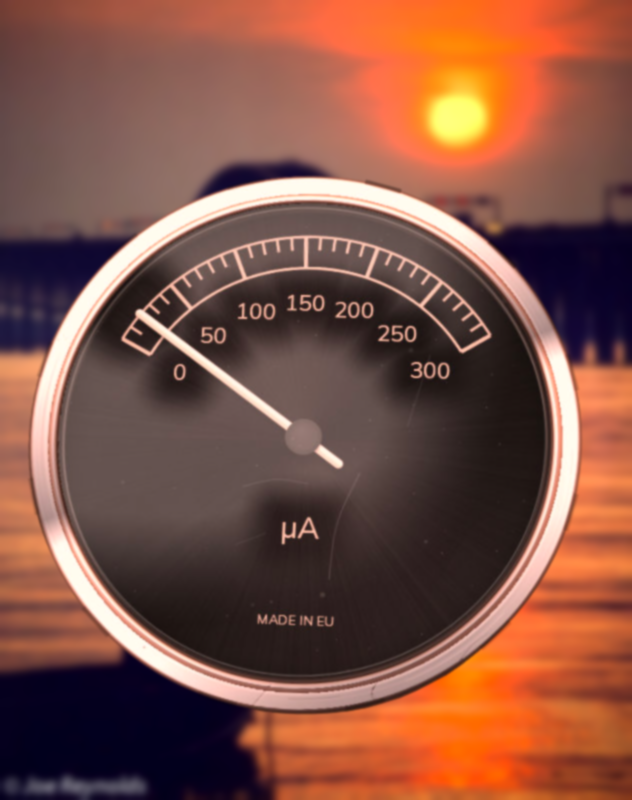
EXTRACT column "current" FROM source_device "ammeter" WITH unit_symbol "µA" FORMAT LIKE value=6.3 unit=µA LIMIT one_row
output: value=20 unit=µA
